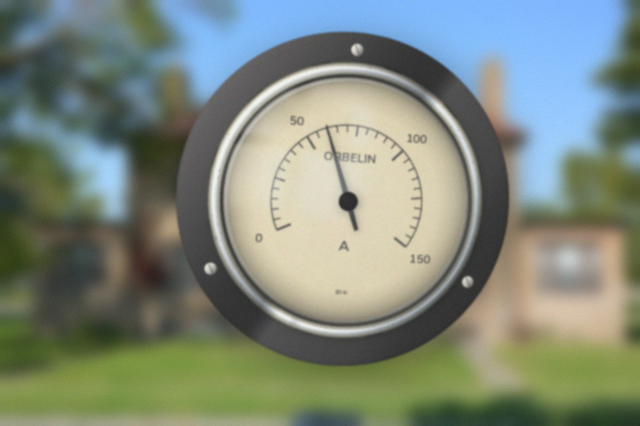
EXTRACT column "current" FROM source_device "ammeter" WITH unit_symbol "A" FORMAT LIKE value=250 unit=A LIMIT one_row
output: value=60 unit=A
